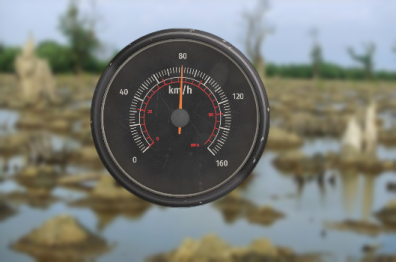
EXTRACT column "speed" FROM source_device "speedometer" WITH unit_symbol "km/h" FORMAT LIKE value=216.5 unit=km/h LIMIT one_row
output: value=80 unit=km/h
